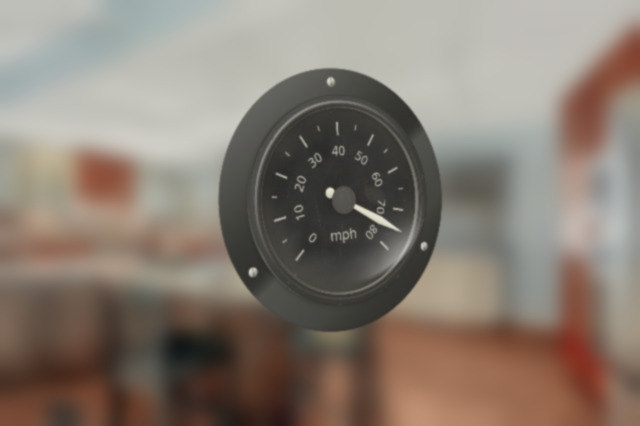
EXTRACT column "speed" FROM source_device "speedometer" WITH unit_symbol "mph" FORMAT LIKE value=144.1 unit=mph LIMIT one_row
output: value=75 unit=mph
